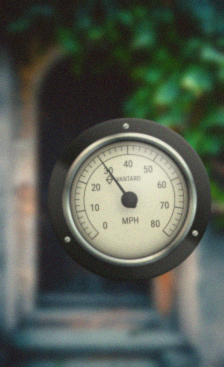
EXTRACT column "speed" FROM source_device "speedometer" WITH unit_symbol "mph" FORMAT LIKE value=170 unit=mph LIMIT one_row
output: value=30 unit=mph
